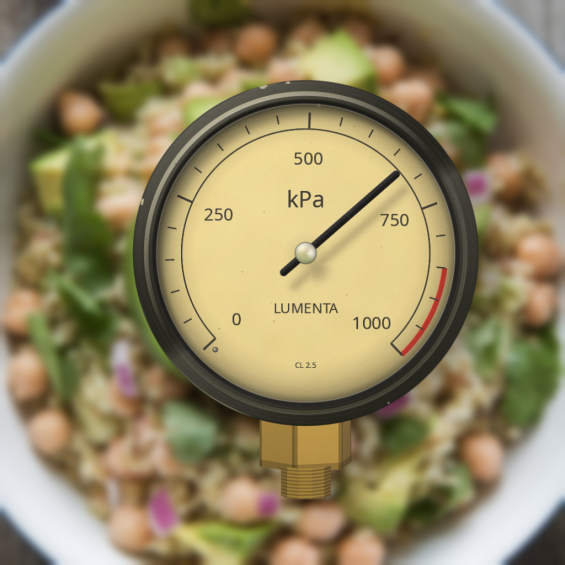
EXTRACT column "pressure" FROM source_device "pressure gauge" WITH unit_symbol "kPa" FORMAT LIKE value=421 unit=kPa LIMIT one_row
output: value=675 unit=kPa
